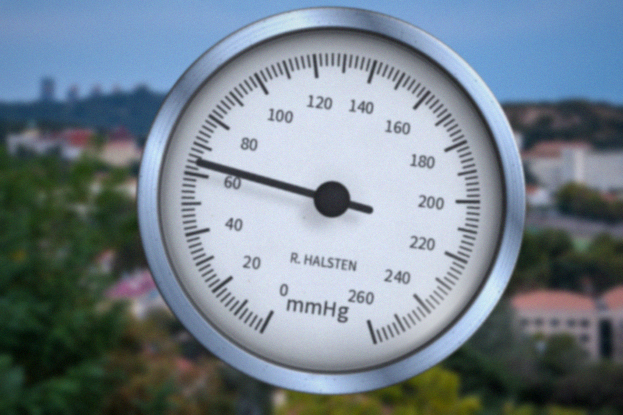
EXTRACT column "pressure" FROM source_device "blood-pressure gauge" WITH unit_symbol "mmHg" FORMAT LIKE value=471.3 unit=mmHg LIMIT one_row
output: value=64 unit=mmHg
